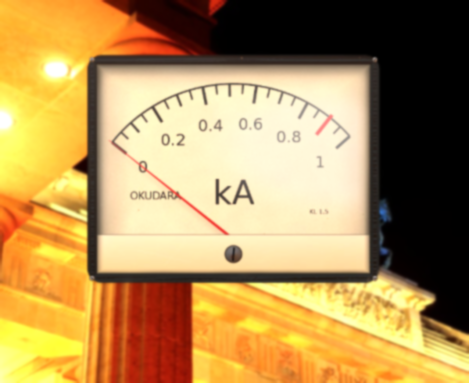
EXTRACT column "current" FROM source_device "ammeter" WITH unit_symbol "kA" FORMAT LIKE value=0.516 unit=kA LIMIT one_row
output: value=0 unit=kA
